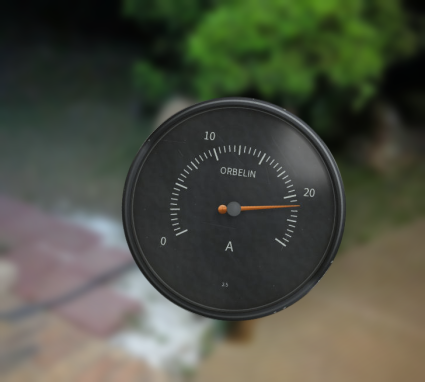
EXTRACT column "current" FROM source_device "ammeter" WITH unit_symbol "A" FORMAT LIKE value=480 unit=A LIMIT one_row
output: value=21 unit=A
